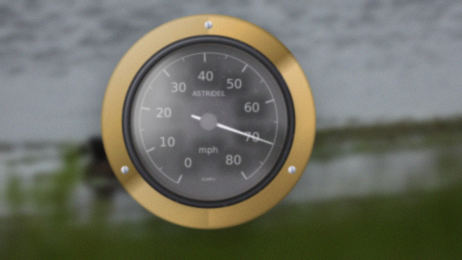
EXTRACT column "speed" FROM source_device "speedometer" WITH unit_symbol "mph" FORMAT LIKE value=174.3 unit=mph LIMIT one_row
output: value=70 unit=mph
